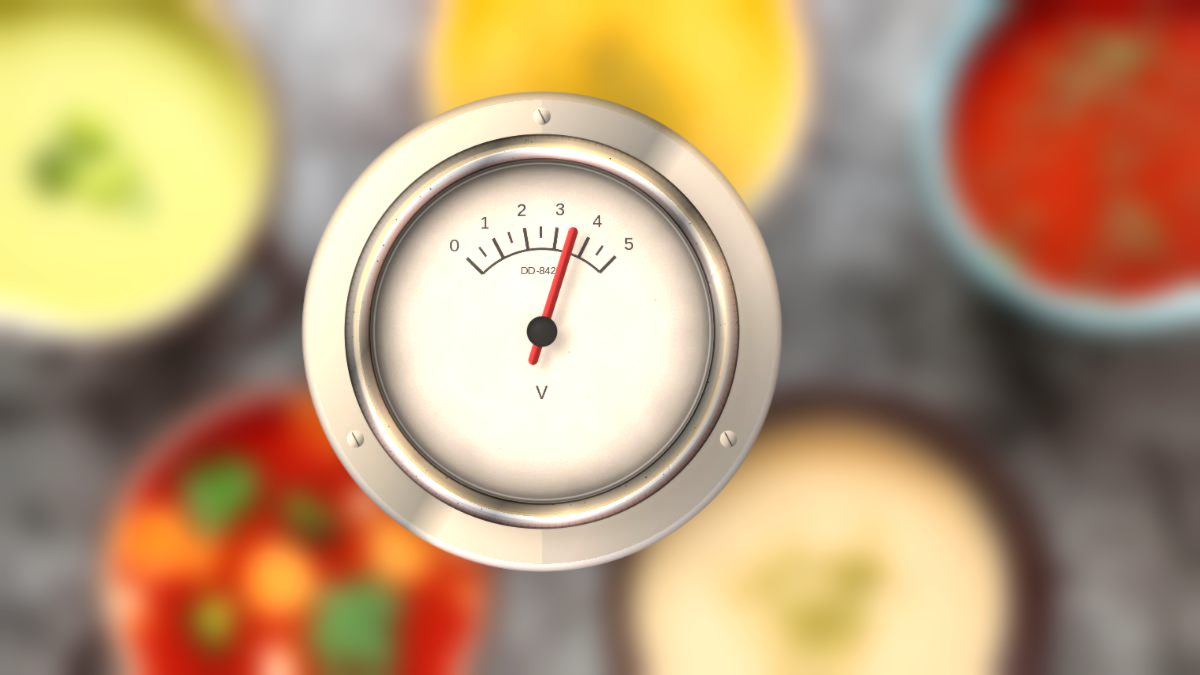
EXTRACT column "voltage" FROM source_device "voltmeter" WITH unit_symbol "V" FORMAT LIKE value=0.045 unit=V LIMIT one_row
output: value=3.5 unit=V
